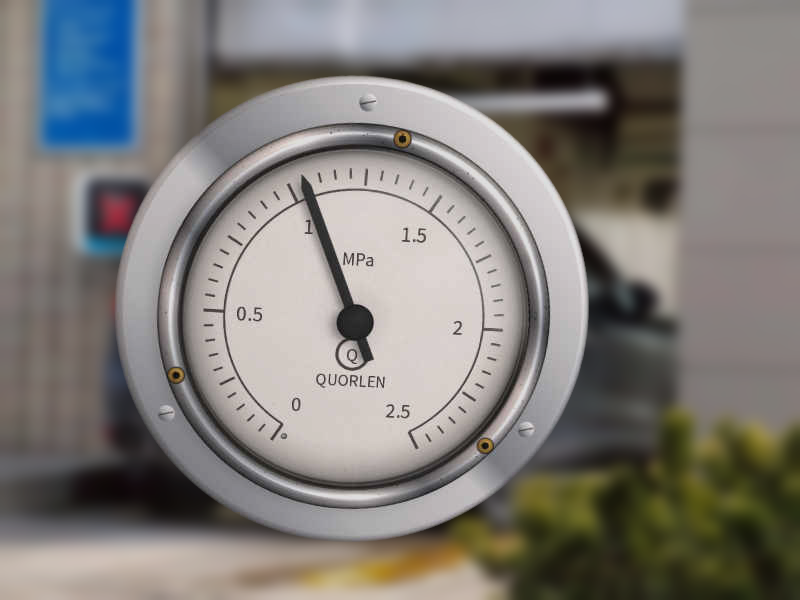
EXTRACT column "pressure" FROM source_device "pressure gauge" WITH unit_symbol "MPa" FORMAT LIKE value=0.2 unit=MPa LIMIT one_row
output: value=1.05 unit=MPa
